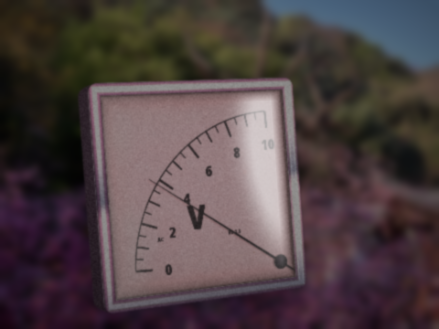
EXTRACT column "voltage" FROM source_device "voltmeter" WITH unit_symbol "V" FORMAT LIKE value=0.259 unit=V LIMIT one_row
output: value=3.75 unit=V
